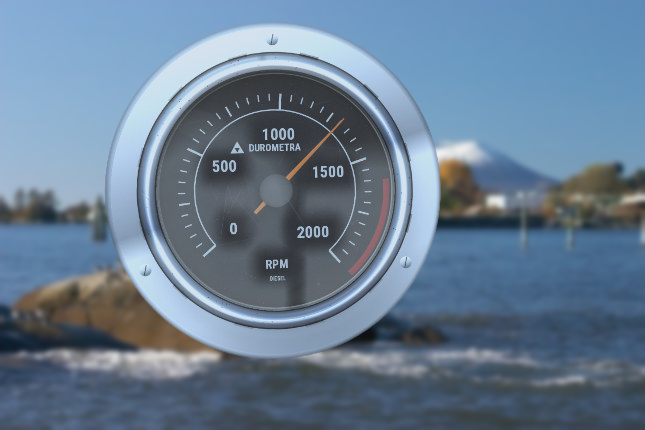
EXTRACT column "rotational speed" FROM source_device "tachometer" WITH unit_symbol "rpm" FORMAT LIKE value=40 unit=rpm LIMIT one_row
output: value=1300 unit=rpm
